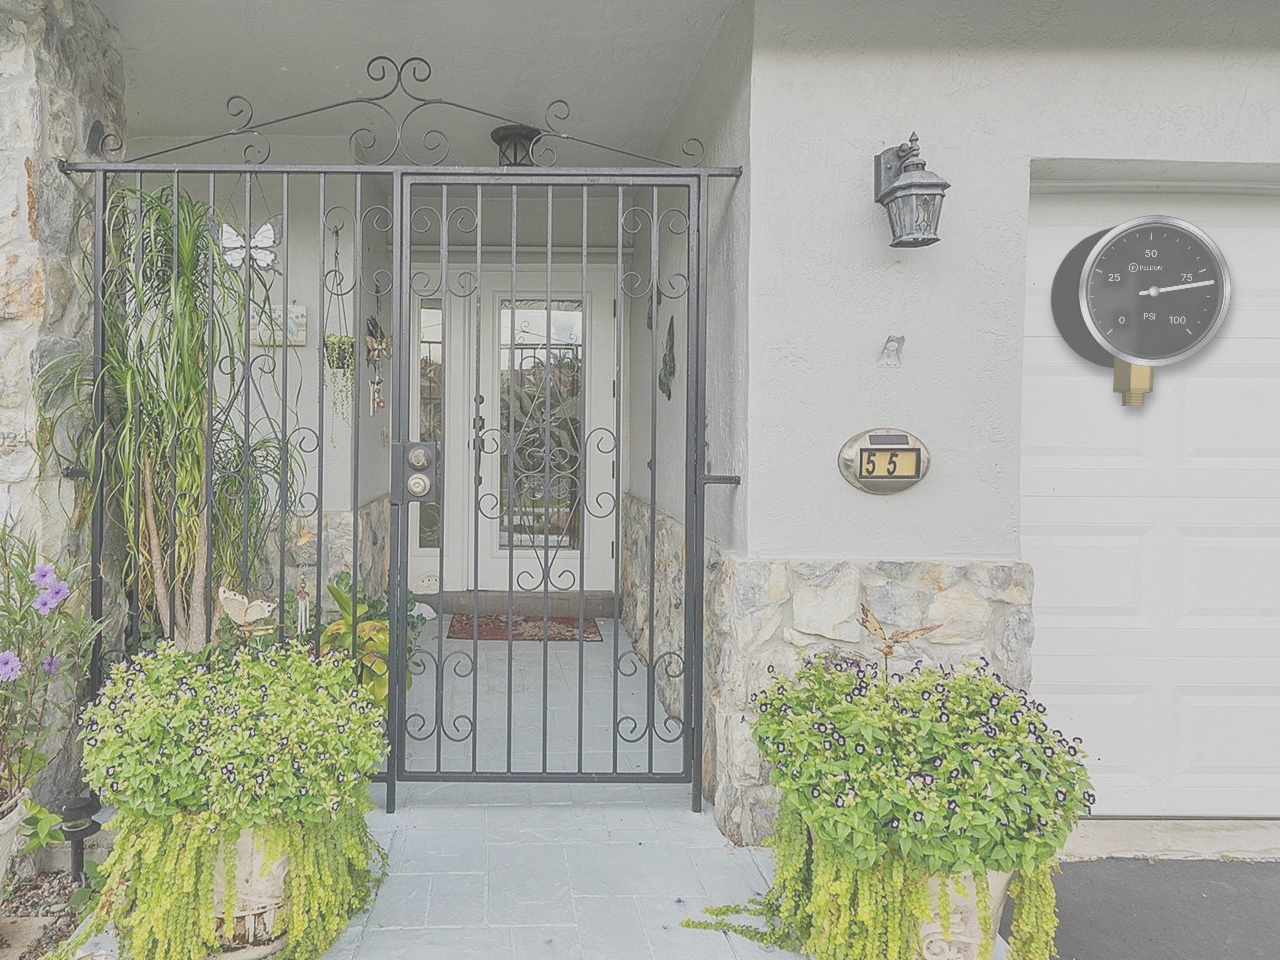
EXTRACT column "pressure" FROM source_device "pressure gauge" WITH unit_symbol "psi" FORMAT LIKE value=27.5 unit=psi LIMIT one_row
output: value=80 unit=psi
